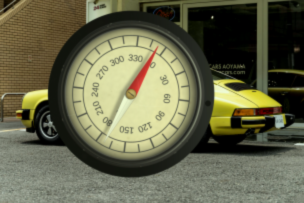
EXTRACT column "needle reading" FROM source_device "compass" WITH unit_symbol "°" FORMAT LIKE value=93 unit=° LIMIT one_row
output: value=352.5 unit=°
